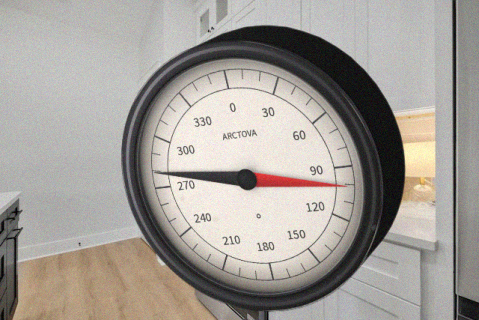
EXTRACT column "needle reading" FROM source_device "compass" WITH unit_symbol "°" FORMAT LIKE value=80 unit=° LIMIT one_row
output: value=100 unit=°
